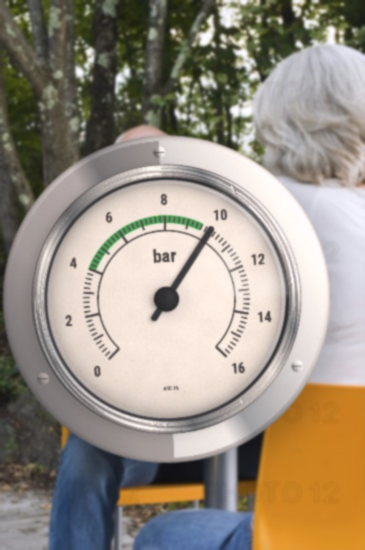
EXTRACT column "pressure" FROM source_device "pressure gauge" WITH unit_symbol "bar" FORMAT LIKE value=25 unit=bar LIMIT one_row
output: value=10 unit=bar
